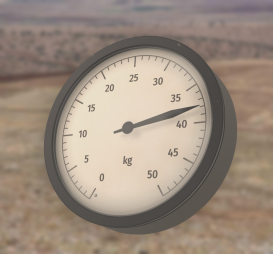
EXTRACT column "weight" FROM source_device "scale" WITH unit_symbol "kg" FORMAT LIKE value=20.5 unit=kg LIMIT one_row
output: value=38 unit=kg
